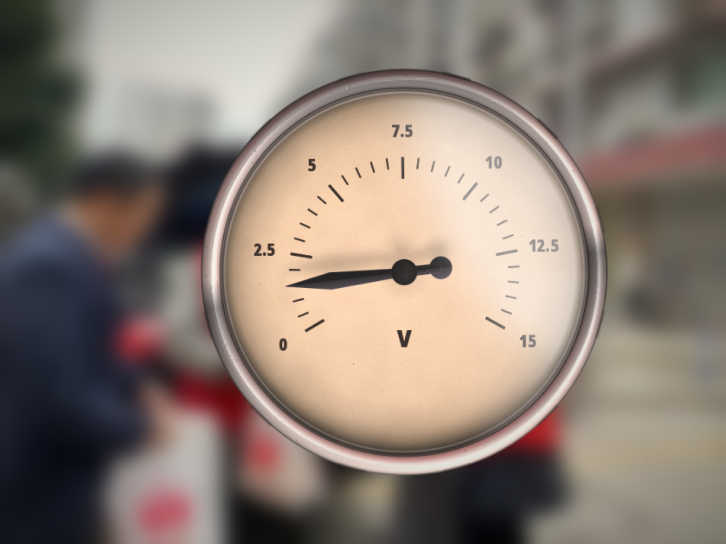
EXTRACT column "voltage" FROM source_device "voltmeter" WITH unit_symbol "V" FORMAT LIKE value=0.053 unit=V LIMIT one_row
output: value=1.5 unit=V
